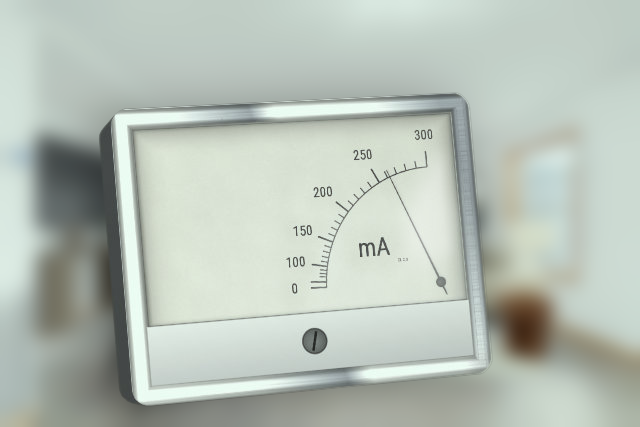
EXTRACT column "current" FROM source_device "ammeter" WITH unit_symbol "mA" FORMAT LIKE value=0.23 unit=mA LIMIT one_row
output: value=260 unit=mA
